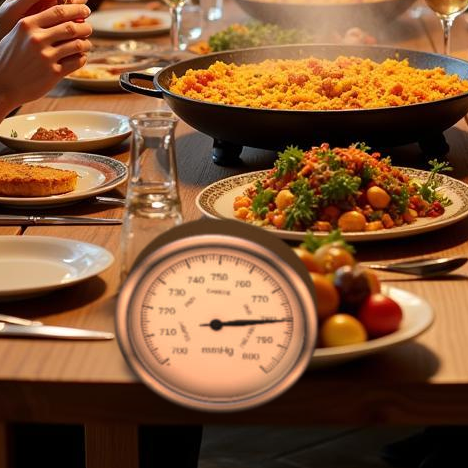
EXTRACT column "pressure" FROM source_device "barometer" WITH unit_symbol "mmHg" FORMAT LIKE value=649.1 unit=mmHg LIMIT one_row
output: value=780 unit=mmHg
